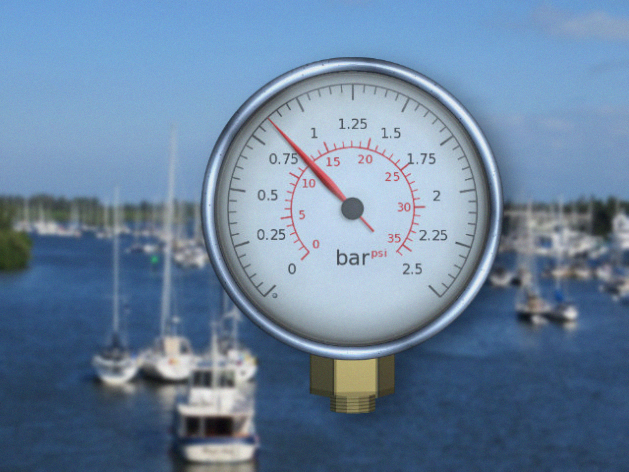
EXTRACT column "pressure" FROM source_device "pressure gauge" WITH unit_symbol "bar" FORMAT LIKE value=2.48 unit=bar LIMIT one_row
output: value=0.85 unit=bar
